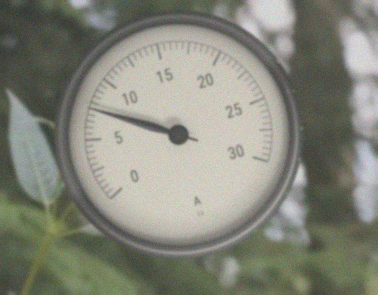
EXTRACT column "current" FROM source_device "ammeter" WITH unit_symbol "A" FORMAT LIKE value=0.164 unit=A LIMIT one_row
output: value=7.5 unit=A
